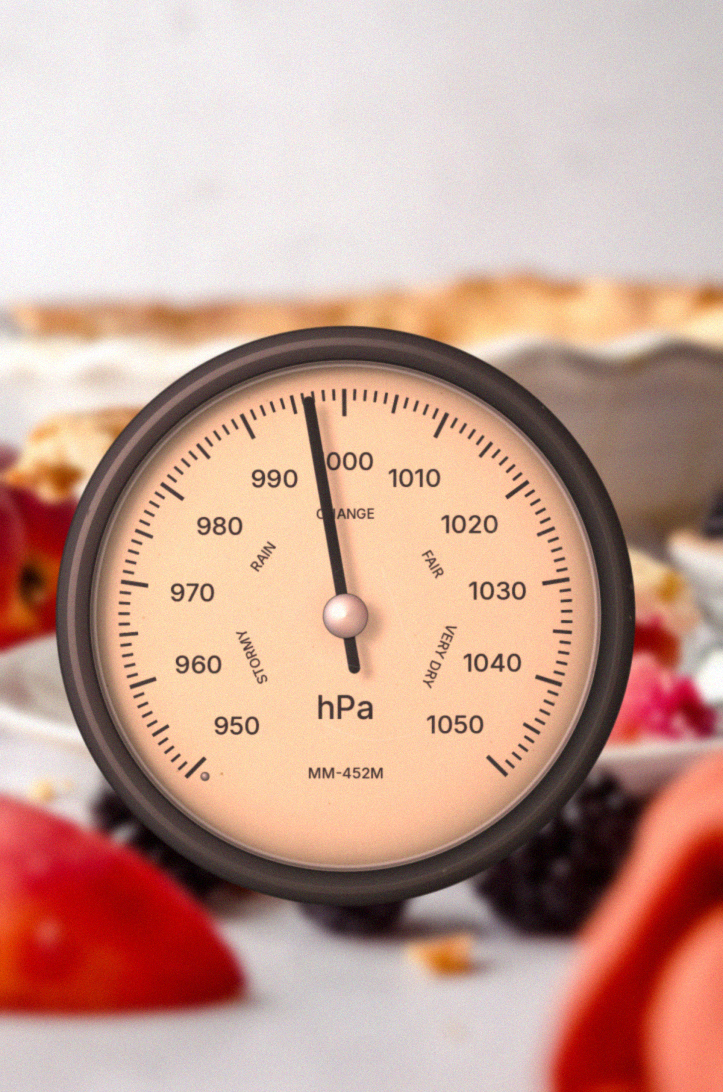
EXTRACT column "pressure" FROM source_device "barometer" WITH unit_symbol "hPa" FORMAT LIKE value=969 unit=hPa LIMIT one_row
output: value=996.5 unit=hPa
